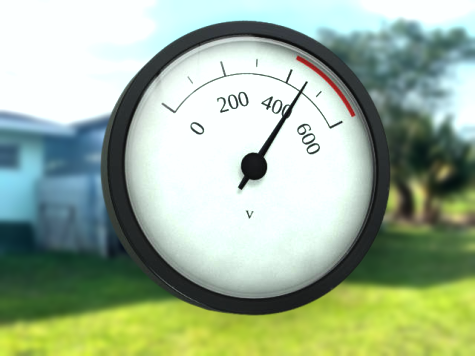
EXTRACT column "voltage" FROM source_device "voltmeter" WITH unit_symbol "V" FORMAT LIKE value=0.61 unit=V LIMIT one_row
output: value=450 unit=V
